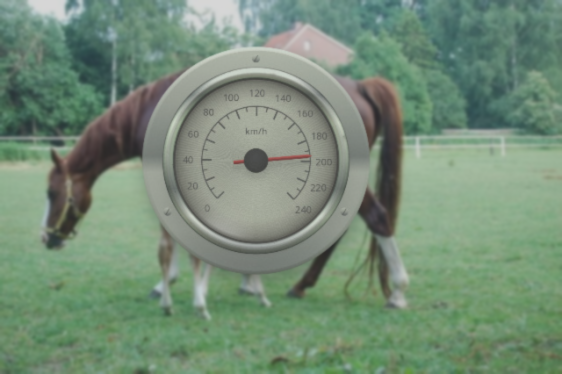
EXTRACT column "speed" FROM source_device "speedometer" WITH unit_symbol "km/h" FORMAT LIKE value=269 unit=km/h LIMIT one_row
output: value=195 unit=km/h
